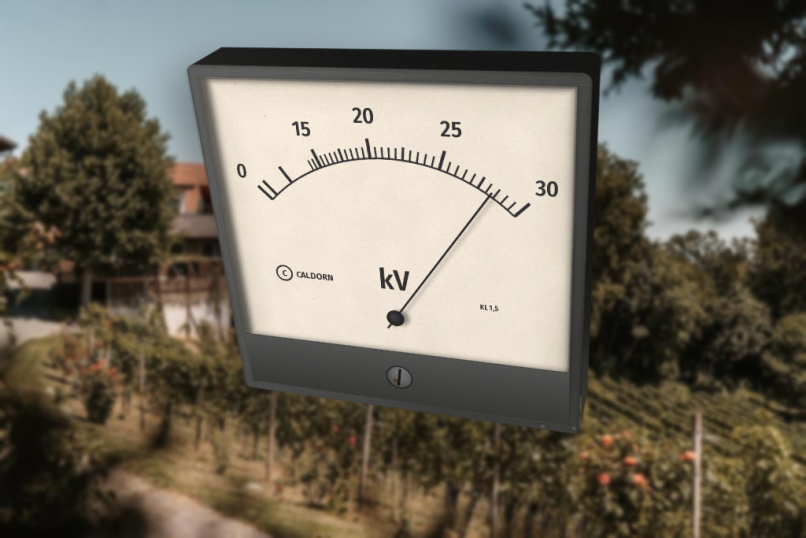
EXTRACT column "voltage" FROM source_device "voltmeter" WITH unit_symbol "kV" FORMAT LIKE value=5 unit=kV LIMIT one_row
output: value=28.25 unit=kV
